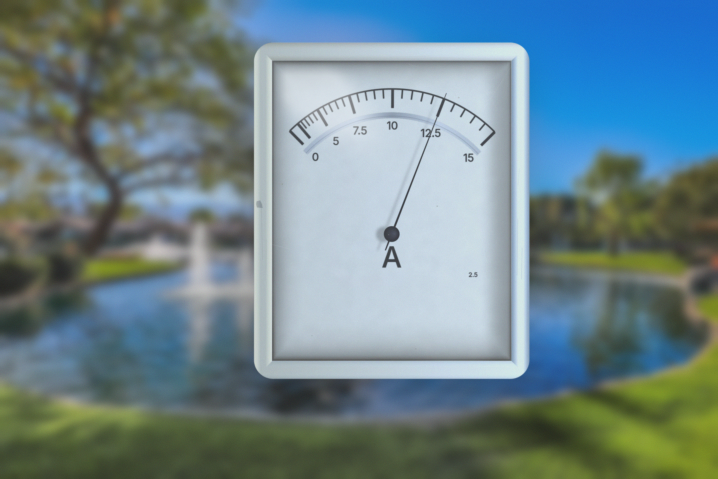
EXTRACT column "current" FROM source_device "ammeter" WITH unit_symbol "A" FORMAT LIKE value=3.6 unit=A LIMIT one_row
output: value=12.5 unit=A
